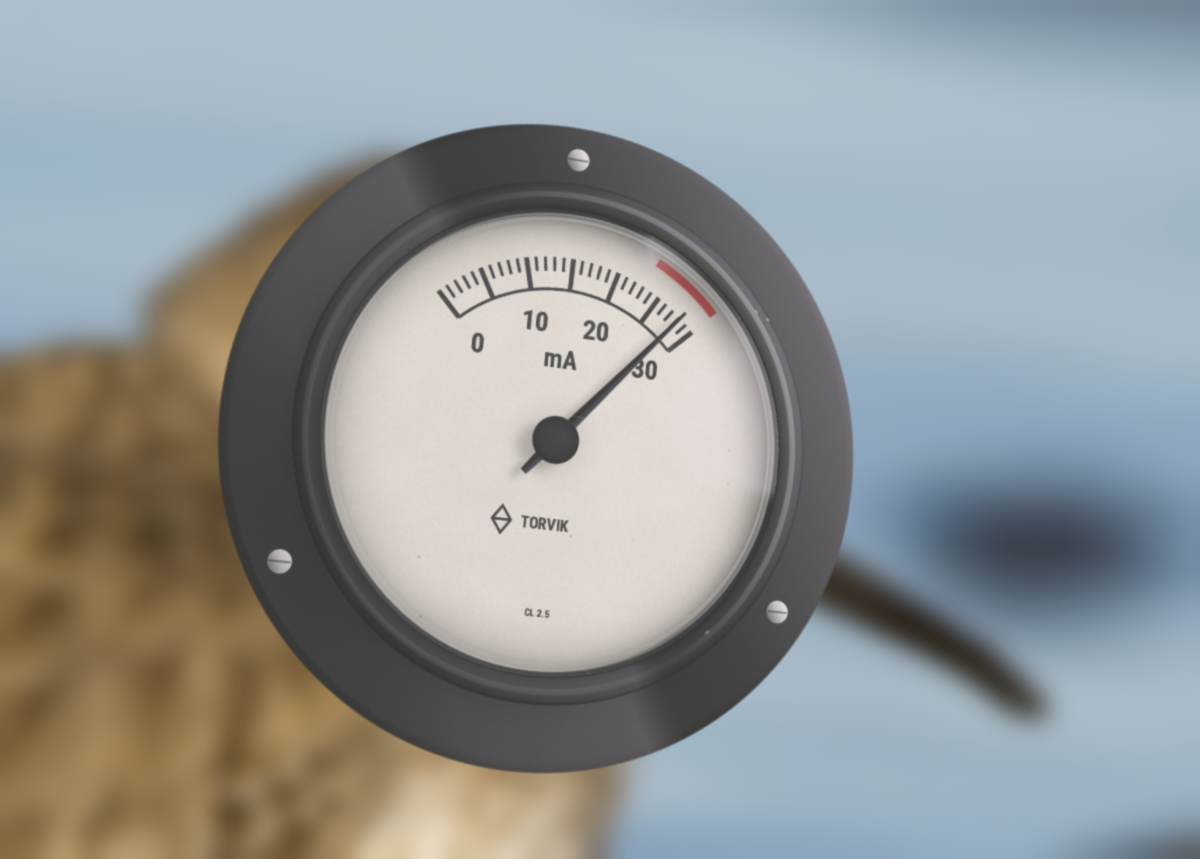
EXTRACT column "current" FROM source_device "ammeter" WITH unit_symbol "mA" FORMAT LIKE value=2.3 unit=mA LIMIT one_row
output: value=28 unit=mA
